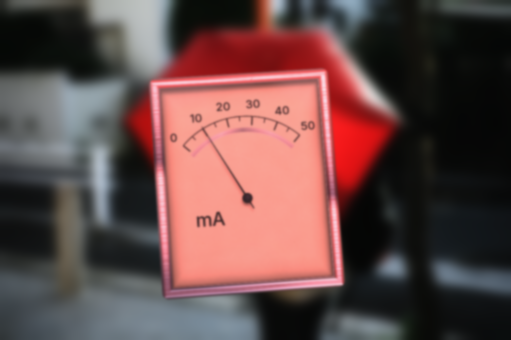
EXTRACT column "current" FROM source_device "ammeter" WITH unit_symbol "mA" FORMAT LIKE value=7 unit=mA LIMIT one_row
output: value=10 unit=mA
